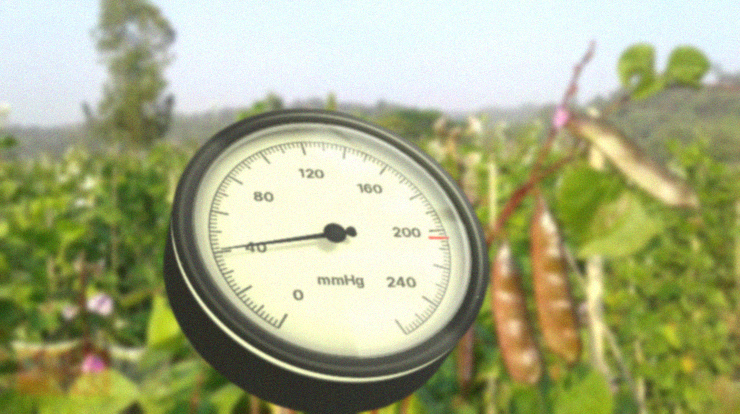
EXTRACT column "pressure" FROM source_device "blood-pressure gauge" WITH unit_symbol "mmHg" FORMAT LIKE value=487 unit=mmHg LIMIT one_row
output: value=40 unit=mmHg
